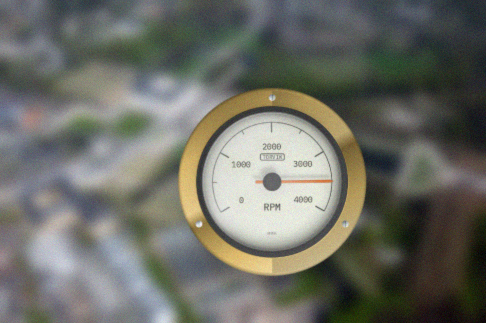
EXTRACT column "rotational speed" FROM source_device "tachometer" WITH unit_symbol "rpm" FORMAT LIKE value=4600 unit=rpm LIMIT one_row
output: value=3500 unit=rpm
